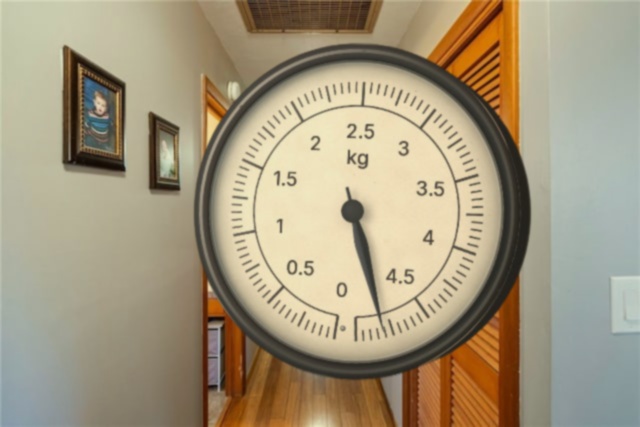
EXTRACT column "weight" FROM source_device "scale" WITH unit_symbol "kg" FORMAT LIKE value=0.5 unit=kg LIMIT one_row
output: value=4.8 unit=kg
